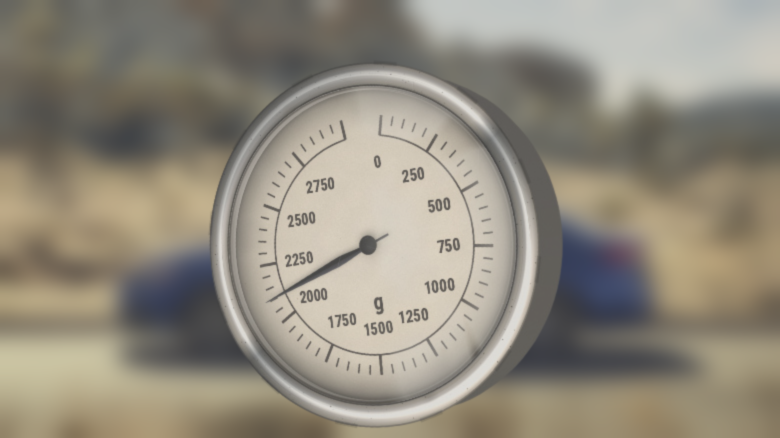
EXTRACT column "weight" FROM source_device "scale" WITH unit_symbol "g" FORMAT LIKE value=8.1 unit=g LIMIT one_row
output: value=2100 unit=g
